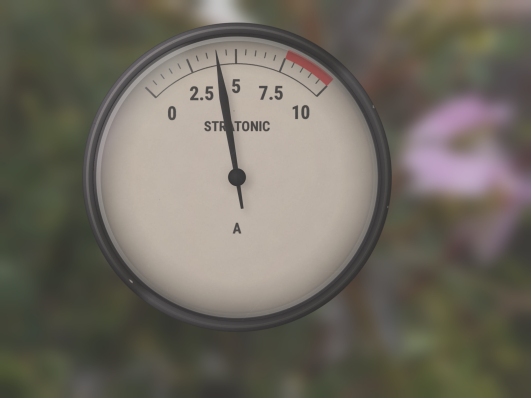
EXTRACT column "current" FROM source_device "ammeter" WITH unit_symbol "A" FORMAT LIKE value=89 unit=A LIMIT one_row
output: value=4 unit=A
